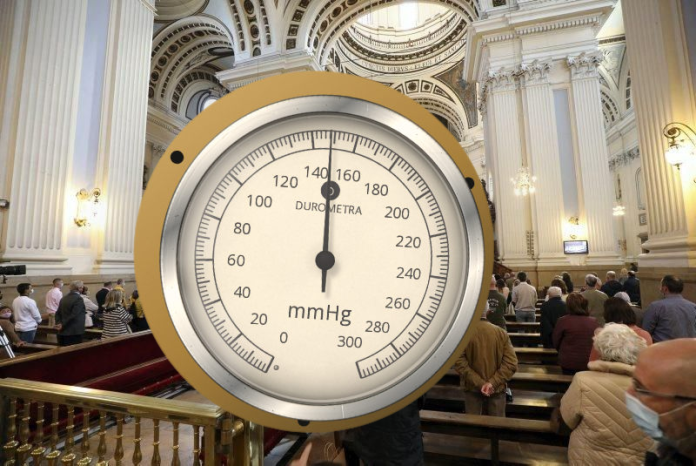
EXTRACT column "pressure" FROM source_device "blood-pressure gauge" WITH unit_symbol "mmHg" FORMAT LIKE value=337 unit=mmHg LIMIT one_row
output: value=148 unit=mmHg
